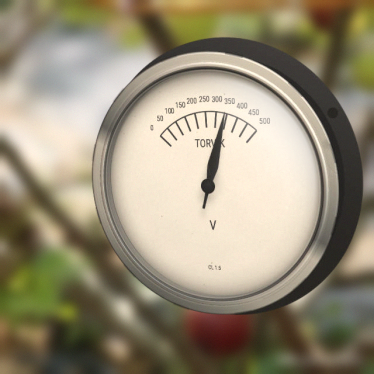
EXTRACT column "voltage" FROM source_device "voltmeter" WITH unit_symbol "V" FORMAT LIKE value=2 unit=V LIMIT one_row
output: value=350 unit=V
